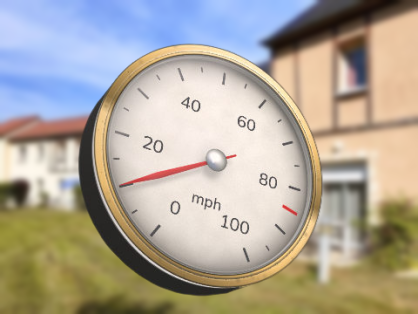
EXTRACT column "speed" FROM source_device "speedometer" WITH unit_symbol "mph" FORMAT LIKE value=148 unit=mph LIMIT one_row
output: value=10 unit=mph
